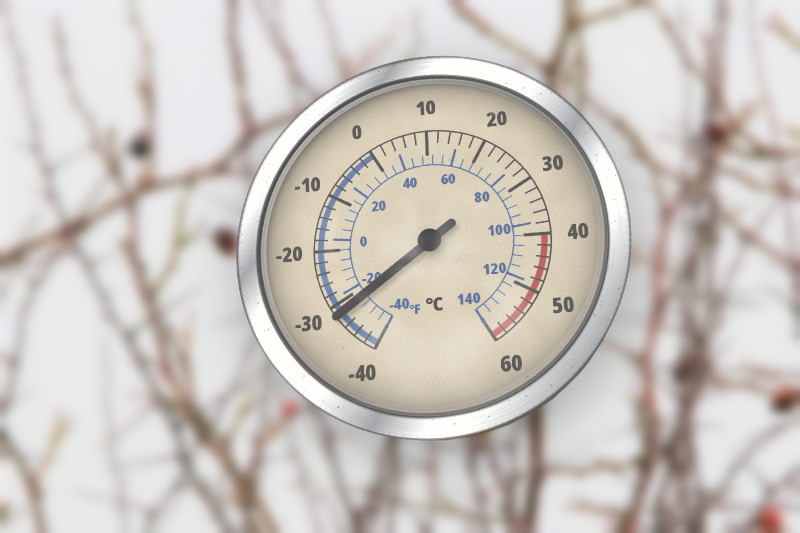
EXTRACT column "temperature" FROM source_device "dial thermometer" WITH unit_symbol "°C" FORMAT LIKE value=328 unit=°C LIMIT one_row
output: value=-32 unit=°C
